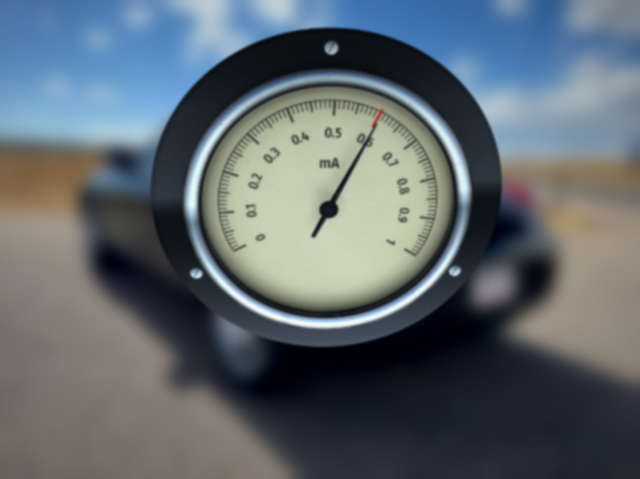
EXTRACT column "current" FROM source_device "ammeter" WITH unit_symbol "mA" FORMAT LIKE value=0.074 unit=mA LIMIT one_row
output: value=0.6 unit=mA
